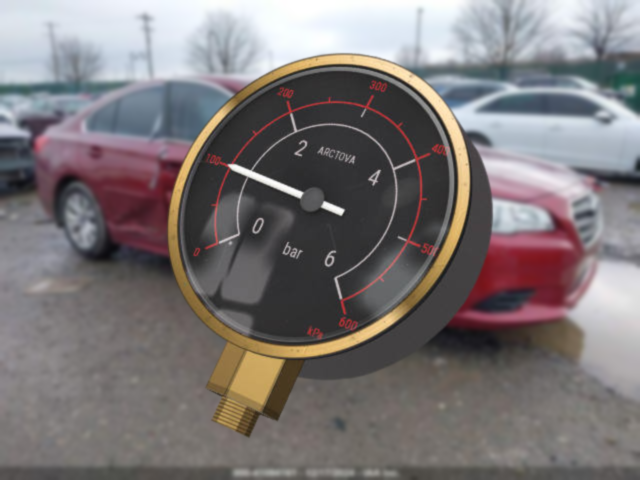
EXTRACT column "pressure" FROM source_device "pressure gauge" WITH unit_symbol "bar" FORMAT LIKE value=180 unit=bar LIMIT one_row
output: value=1 unit=bar
